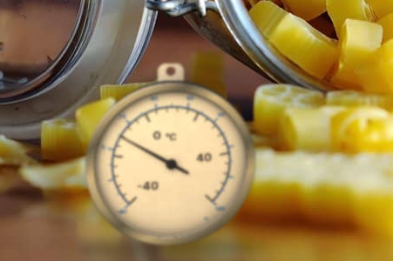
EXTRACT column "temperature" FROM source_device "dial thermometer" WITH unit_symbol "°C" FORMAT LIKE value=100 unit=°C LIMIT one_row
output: value=-12 unit=°C
